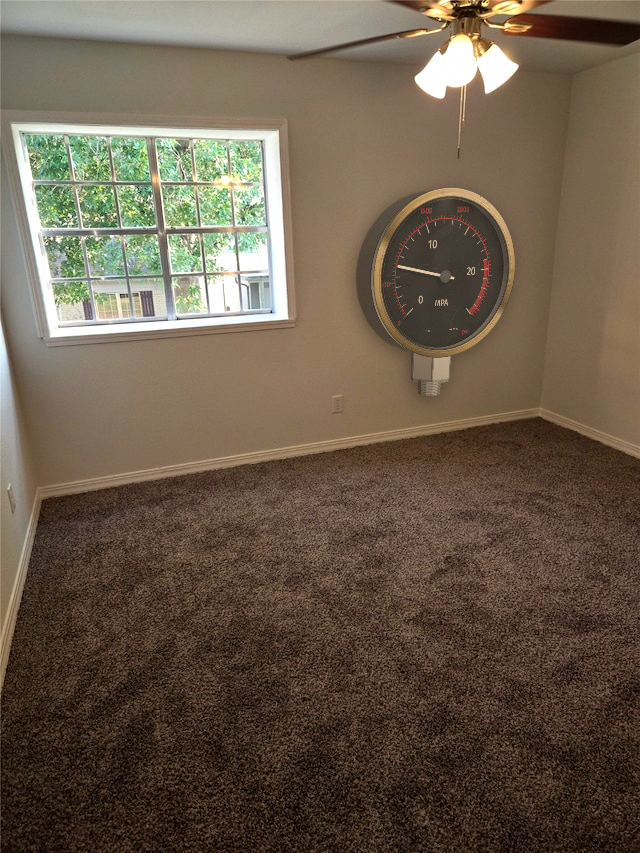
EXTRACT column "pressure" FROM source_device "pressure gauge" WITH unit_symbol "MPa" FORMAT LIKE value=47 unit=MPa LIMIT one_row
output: value=5 unit=MPa
